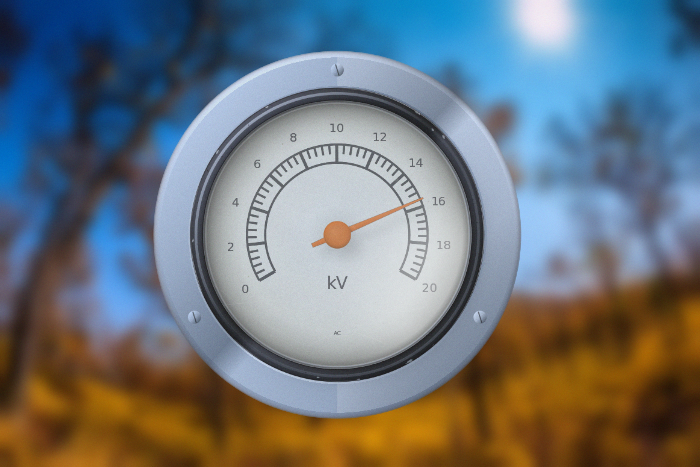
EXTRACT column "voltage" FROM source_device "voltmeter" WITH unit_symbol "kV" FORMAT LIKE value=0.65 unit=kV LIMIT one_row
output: value=15.6 unit=kV
